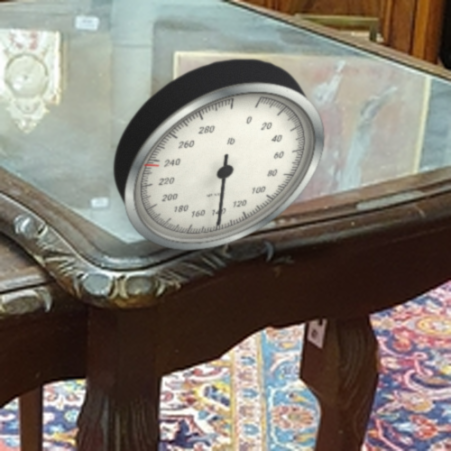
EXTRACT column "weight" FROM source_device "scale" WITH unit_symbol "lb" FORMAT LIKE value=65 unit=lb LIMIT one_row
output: value=140 unit=lb
